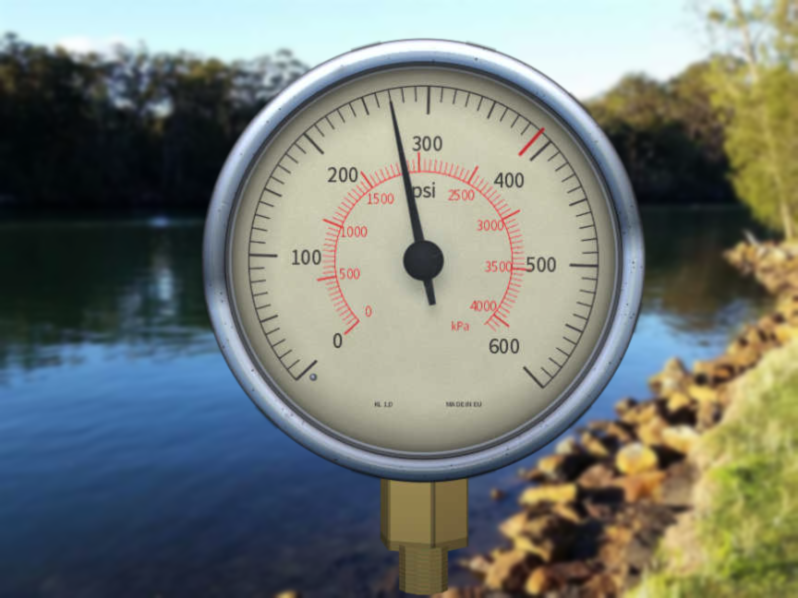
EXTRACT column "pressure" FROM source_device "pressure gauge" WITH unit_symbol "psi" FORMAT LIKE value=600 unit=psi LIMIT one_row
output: value=270 unit=psi
